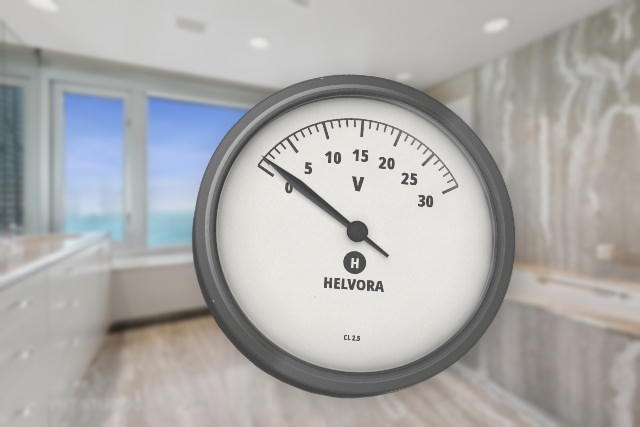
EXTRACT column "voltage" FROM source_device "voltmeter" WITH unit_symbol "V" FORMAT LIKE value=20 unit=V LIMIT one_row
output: value=1 unit=V
